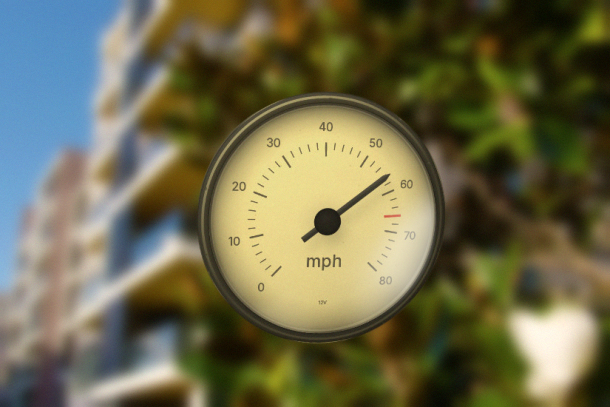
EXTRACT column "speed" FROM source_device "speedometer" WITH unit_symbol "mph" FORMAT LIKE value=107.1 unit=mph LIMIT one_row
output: value=56 unit=mph
